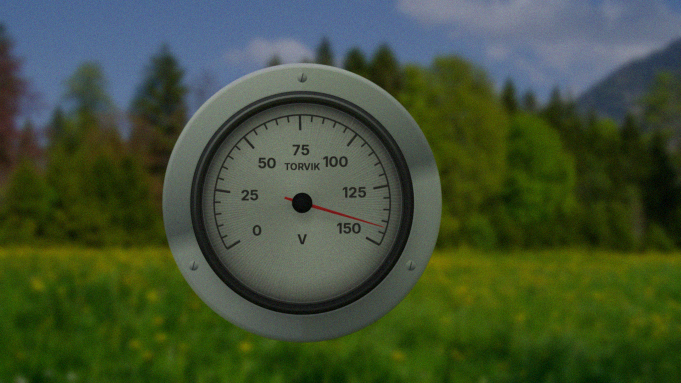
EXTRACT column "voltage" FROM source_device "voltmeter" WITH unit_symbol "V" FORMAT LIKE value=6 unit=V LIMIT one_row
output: value=142.5 unit=V
